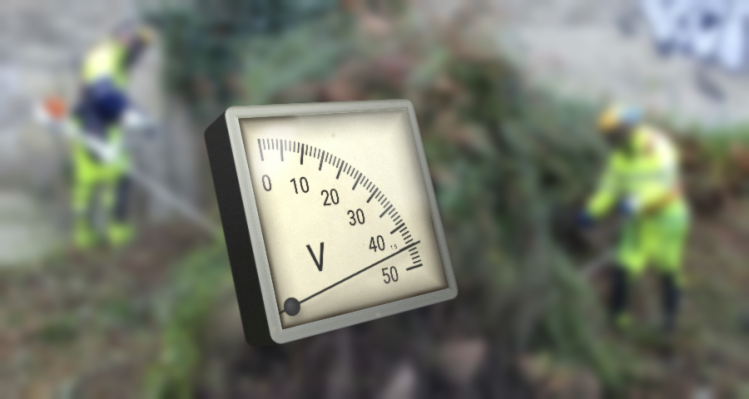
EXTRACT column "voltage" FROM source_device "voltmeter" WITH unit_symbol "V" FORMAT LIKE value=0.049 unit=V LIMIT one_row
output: value=45 unit=V
